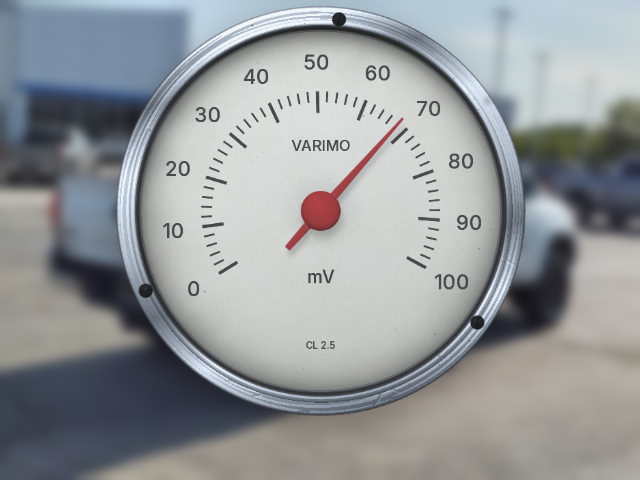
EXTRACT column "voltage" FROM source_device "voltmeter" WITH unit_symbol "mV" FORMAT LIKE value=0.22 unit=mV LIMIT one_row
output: value=68 unit=mV
